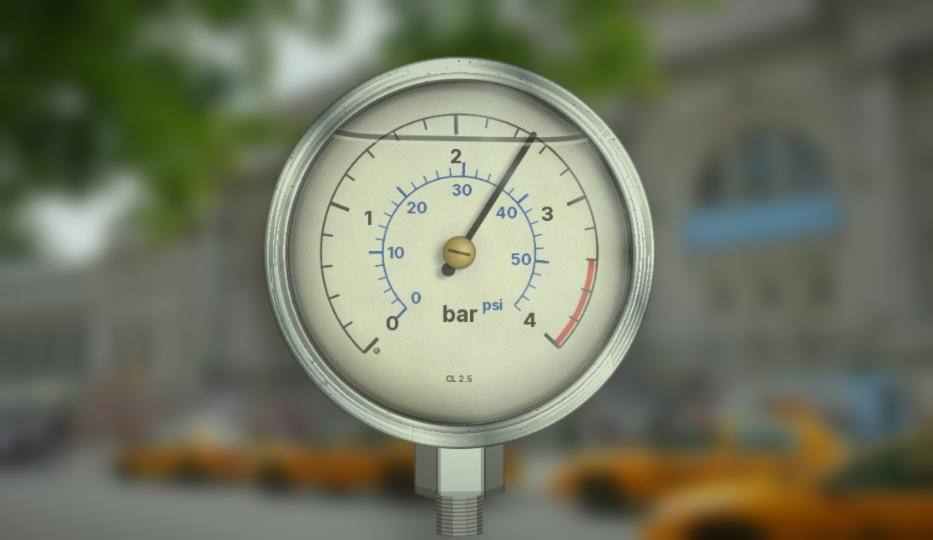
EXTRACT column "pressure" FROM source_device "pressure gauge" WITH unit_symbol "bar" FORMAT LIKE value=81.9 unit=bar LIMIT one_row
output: value=2.5 unit=bar
